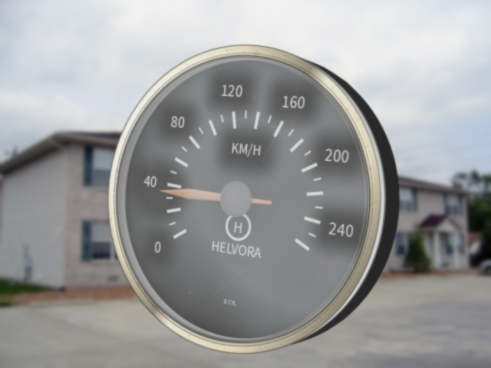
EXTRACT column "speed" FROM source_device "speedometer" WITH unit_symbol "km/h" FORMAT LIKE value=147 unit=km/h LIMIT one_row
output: value=35 unit=km/h
